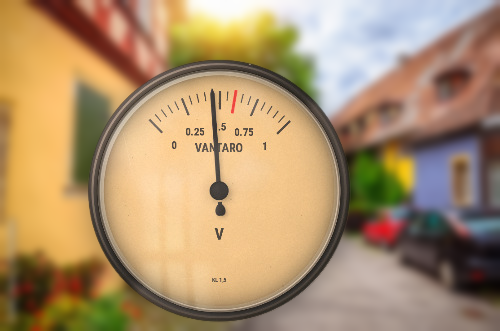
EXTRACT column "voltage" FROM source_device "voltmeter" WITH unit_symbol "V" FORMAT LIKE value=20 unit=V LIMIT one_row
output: value=0.45 unit=V
